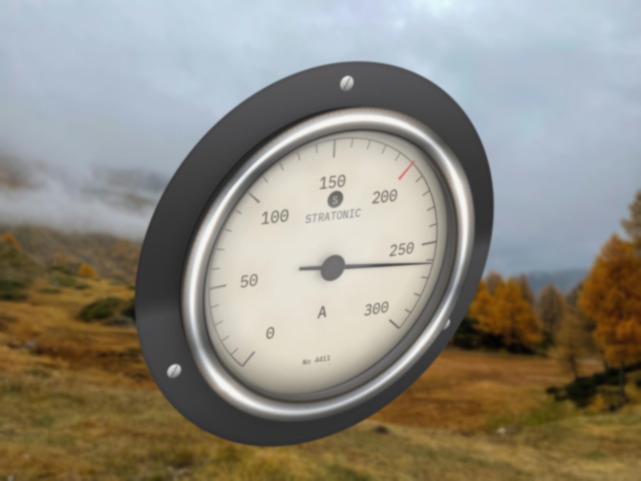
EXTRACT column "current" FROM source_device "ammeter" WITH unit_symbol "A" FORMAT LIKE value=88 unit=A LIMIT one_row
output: value=260 unit=A
